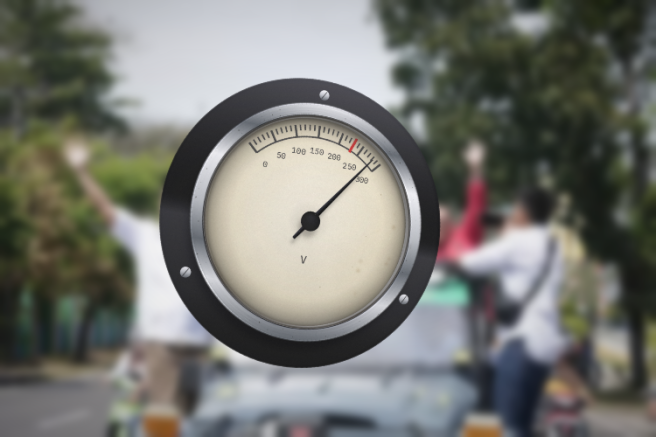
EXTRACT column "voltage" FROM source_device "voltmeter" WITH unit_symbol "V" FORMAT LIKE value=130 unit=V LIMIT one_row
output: value=280 unit=V
